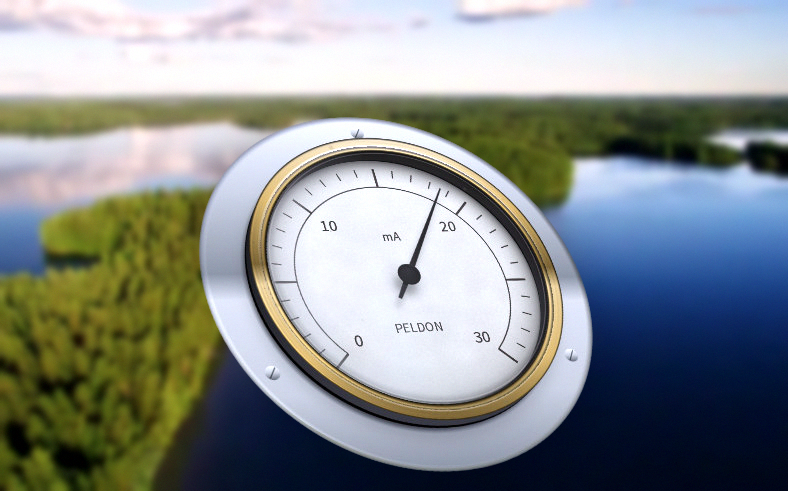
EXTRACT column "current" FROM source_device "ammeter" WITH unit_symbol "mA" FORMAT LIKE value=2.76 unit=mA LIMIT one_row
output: value=18.5 unit=mA
